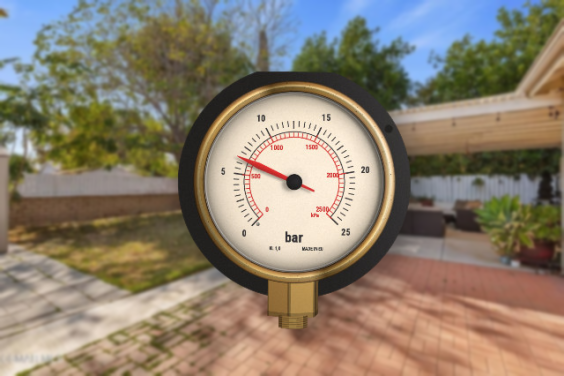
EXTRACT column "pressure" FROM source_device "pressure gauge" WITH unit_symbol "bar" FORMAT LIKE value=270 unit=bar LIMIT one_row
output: value=6.5 unit=bar
